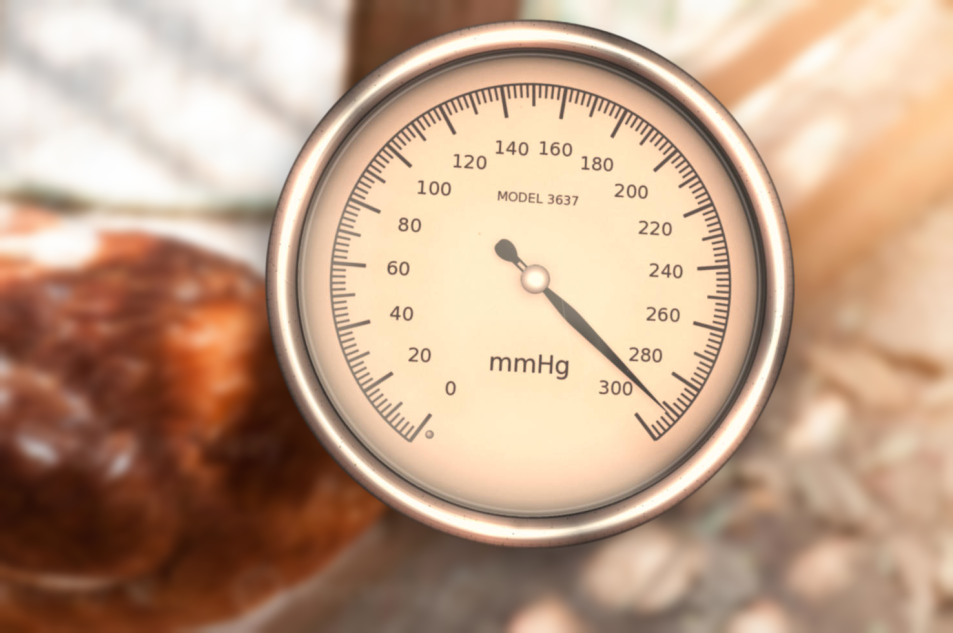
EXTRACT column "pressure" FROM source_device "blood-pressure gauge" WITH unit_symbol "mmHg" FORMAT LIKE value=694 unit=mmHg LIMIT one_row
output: value=292 unit=mmHg
